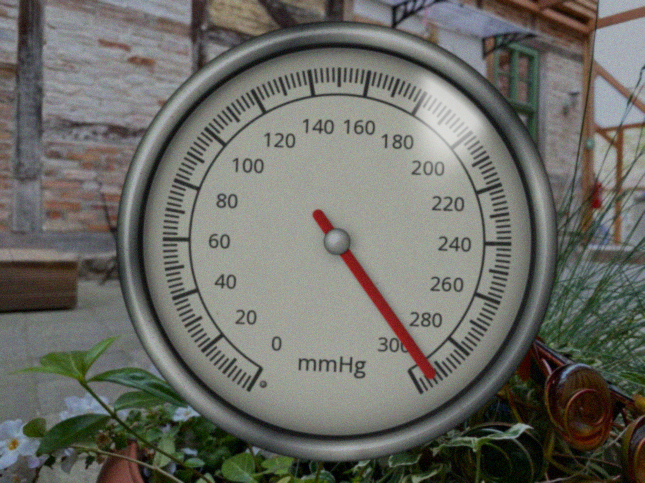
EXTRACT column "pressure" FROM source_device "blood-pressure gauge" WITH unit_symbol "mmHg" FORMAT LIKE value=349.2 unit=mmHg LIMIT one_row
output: value=294 unit=mmHg
